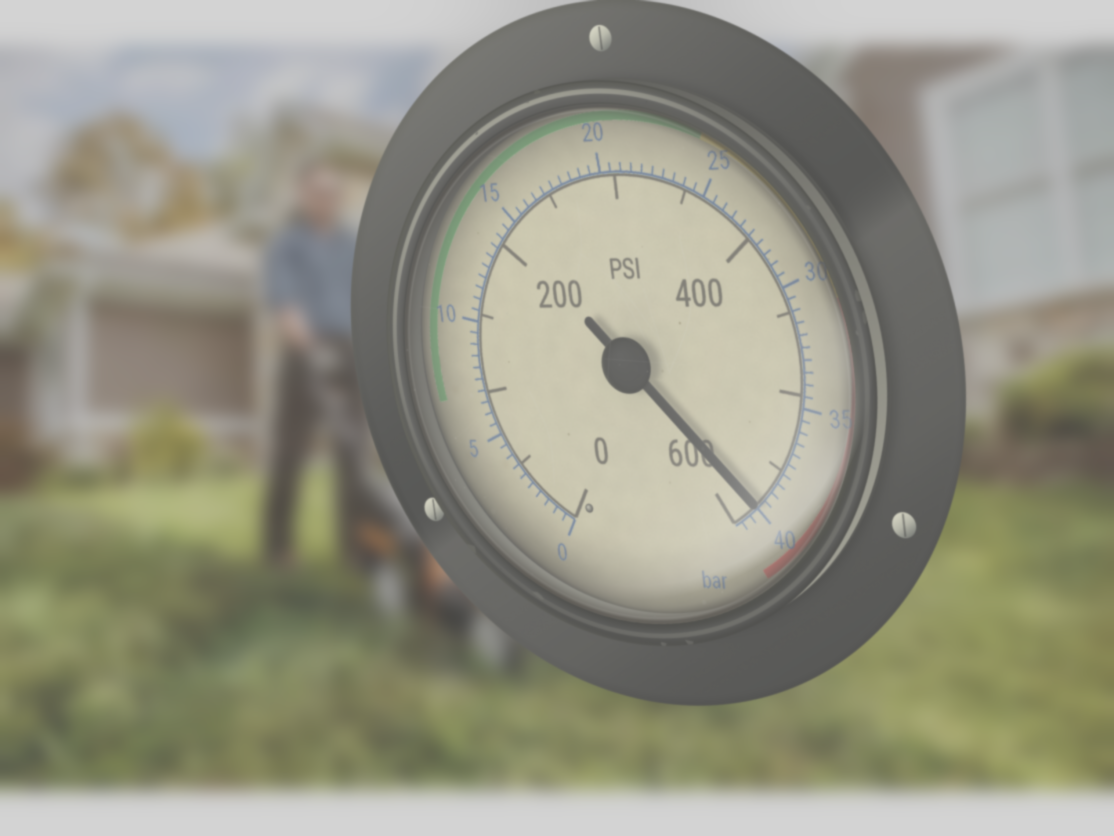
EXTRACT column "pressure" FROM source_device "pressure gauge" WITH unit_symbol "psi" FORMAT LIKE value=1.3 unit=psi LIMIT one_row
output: value=575 unit=psi
